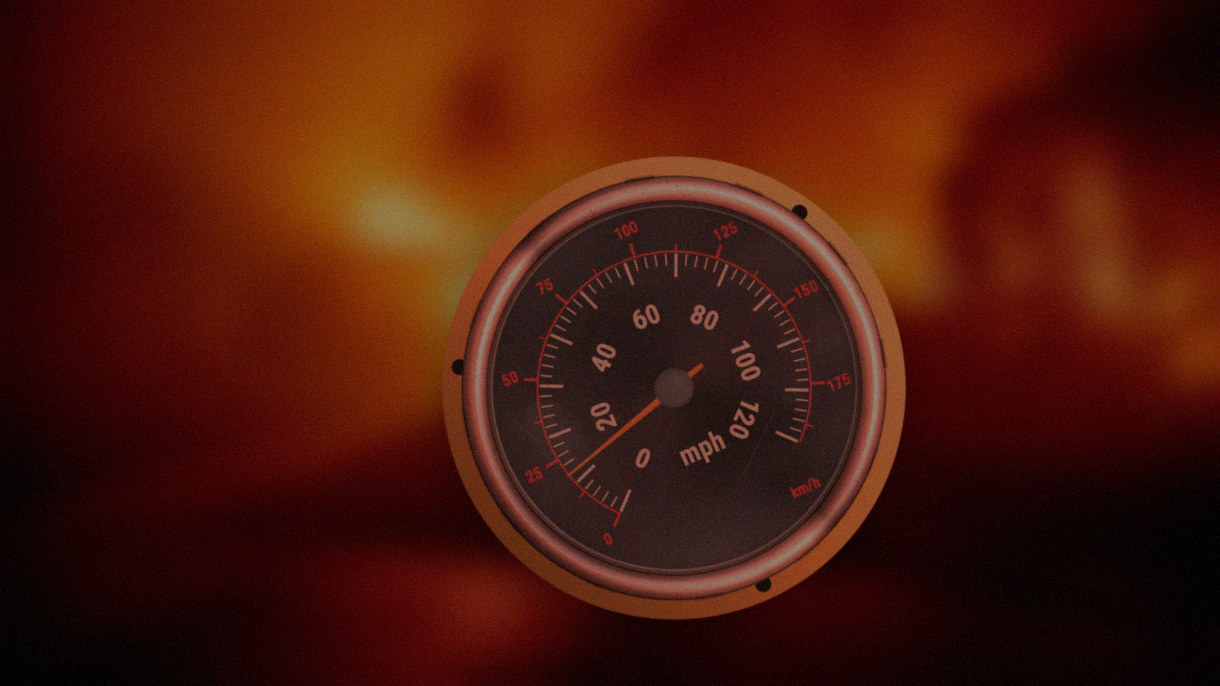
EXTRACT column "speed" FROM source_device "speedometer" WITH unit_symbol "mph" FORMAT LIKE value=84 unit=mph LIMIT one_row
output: value=12 unit=mph
